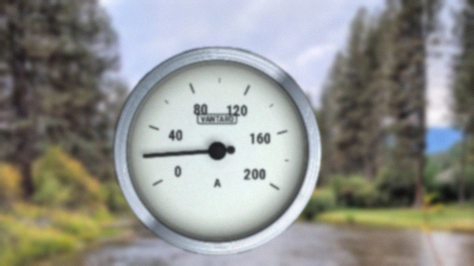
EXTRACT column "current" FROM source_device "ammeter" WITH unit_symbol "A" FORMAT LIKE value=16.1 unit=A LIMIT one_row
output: value=20 unit=A
